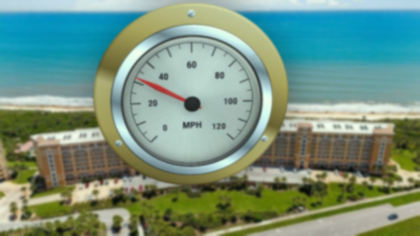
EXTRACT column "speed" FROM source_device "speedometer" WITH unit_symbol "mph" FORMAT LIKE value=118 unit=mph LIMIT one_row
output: value=32.5 unit=mph
